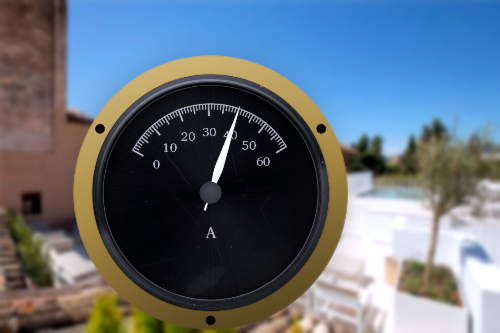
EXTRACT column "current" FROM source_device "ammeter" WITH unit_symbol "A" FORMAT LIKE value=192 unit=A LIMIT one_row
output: value=40 unit=A
